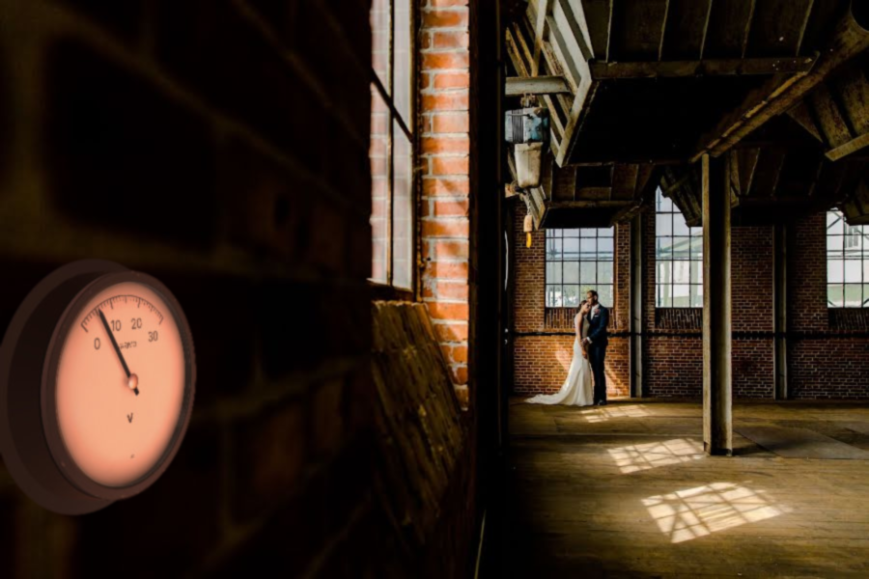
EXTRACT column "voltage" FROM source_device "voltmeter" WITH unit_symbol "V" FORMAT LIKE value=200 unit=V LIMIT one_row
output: value=5 unit=V
